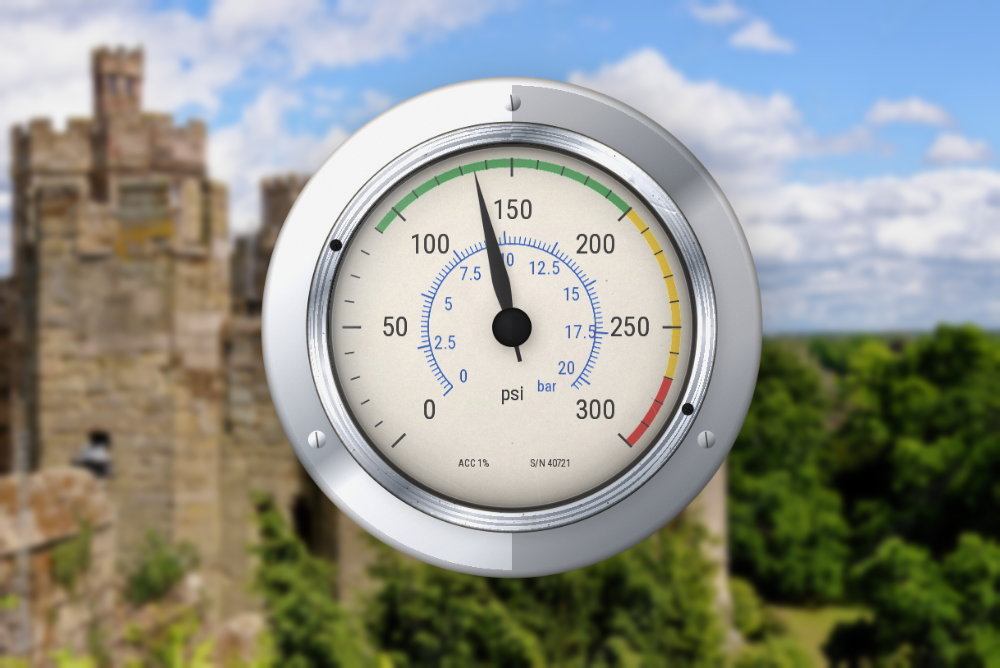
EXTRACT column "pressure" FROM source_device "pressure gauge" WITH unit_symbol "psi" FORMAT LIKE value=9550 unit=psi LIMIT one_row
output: value=135 unit=psi
